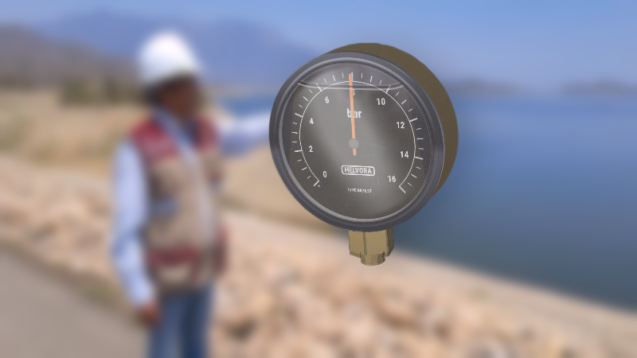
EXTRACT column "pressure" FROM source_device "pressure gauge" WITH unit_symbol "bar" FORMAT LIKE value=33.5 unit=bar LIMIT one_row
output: value=8 unit=bar
